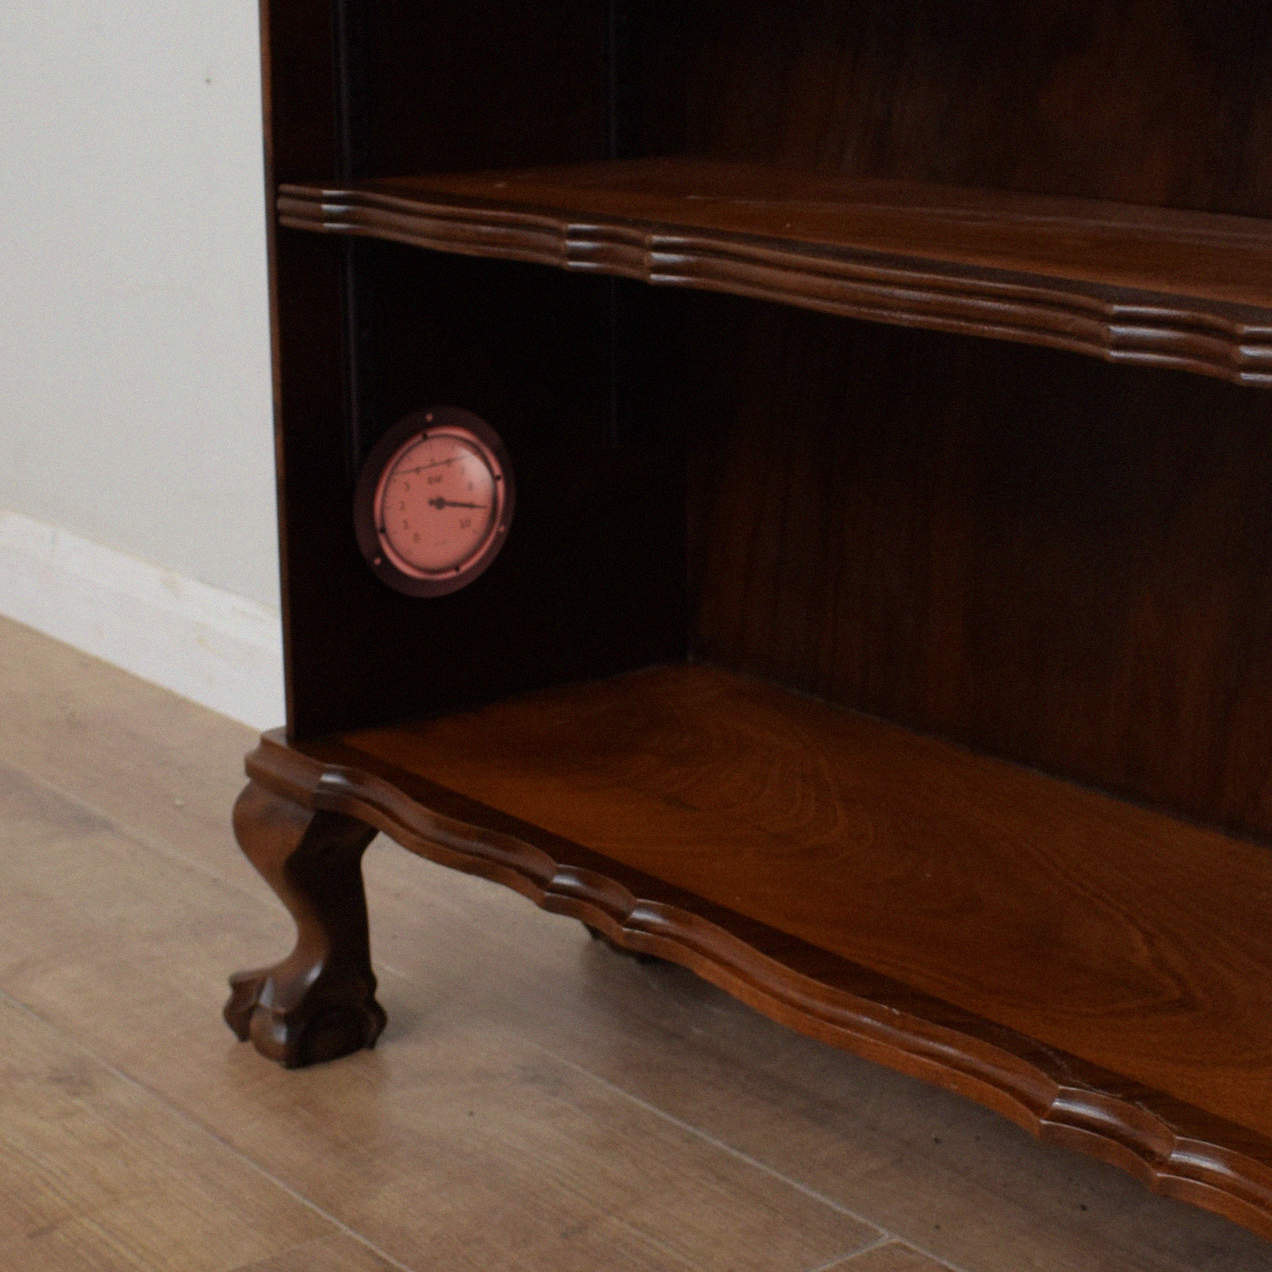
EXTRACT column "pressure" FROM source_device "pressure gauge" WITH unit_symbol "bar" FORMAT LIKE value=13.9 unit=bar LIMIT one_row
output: value=9 unit=bar
